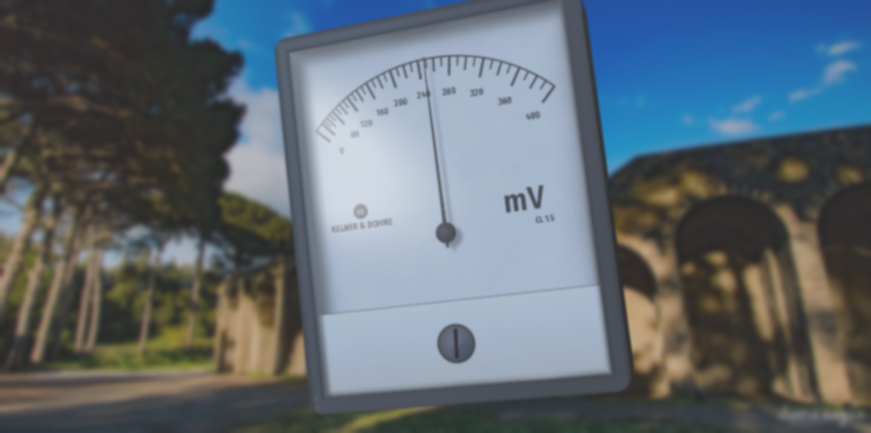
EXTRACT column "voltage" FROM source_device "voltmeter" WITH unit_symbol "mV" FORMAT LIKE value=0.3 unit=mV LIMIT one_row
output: value=250 unit=mV
